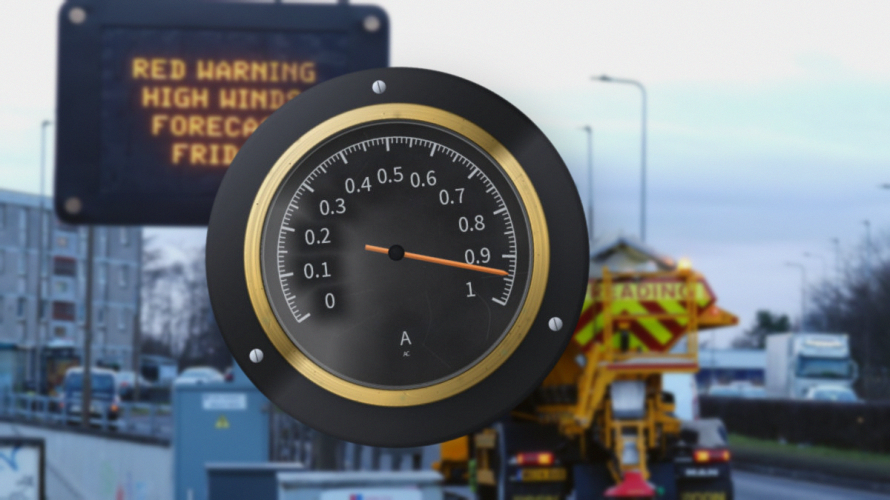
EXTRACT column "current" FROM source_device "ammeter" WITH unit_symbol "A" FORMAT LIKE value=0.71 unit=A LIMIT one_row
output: value=0.94 unit=A
